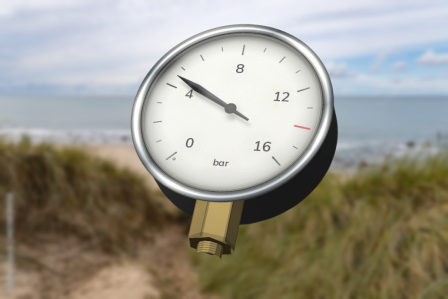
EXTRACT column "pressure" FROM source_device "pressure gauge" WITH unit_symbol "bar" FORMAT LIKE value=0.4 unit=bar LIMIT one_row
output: value=4.5 unit=bar
